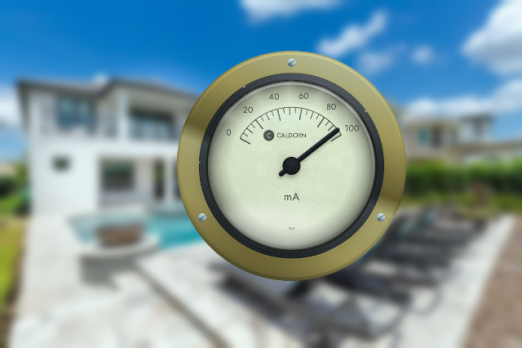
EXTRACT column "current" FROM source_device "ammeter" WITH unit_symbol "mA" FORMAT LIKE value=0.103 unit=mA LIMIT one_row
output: value=95 unit=mA
